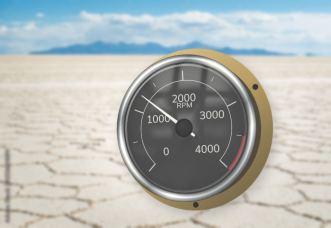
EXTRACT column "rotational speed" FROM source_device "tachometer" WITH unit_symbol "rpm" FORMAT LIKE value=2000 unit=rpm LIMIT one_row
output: value=1250 unit=rpm
